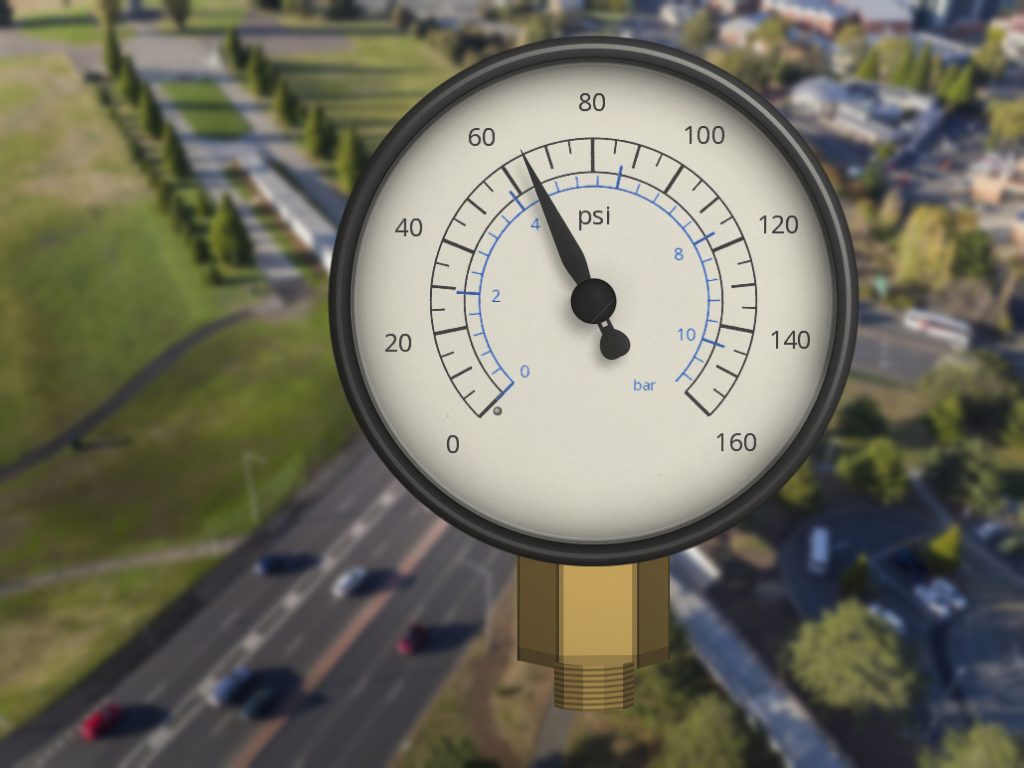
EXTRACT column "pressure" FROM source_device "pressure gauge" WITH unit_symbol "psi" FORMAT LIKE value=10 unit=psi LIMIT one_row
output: value=65 unit=psi
